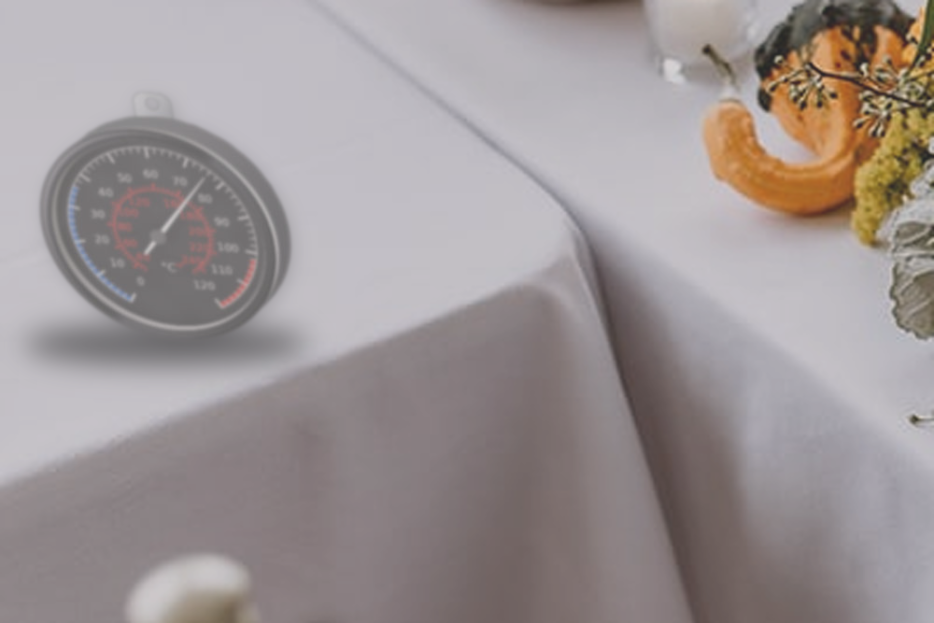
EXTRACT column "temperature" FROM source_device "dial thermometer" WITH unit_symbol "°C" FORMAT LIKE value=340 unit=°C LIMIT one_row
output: value=76 unit=°C
